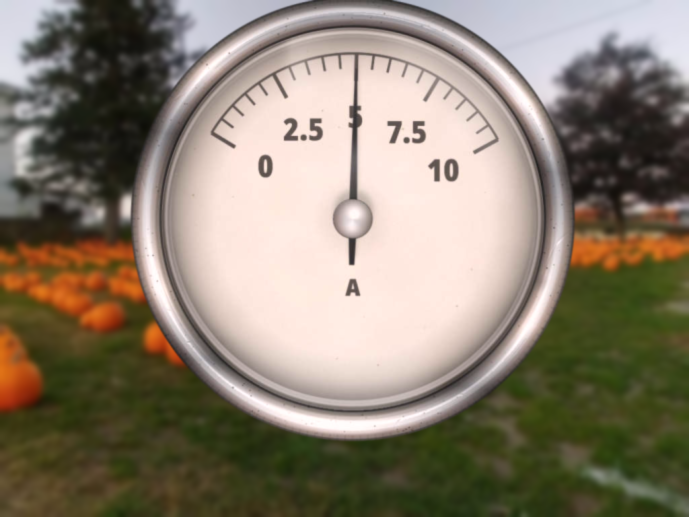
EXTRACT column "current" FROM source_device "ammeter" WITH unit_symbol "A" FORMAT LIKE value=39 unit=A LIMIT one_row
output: value=5 unit=A
